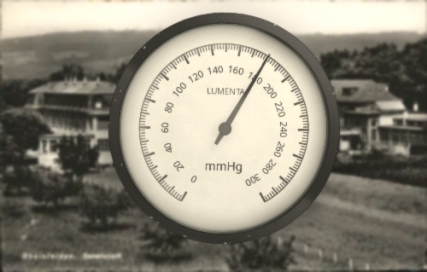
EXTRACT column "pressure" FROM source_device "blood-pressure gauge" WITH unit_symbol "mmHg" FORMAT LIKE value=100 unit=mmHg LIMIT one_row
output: value=180 unit=mmHg
